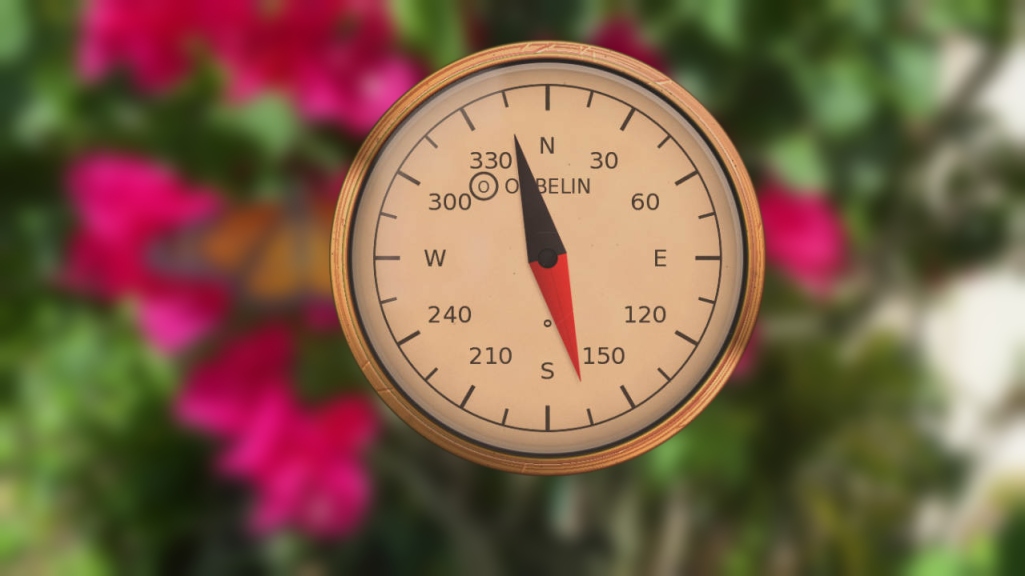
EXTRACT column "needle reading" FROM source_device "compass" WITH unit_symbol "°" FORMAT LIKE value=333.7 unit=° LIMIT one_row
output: value=165 unit=°
